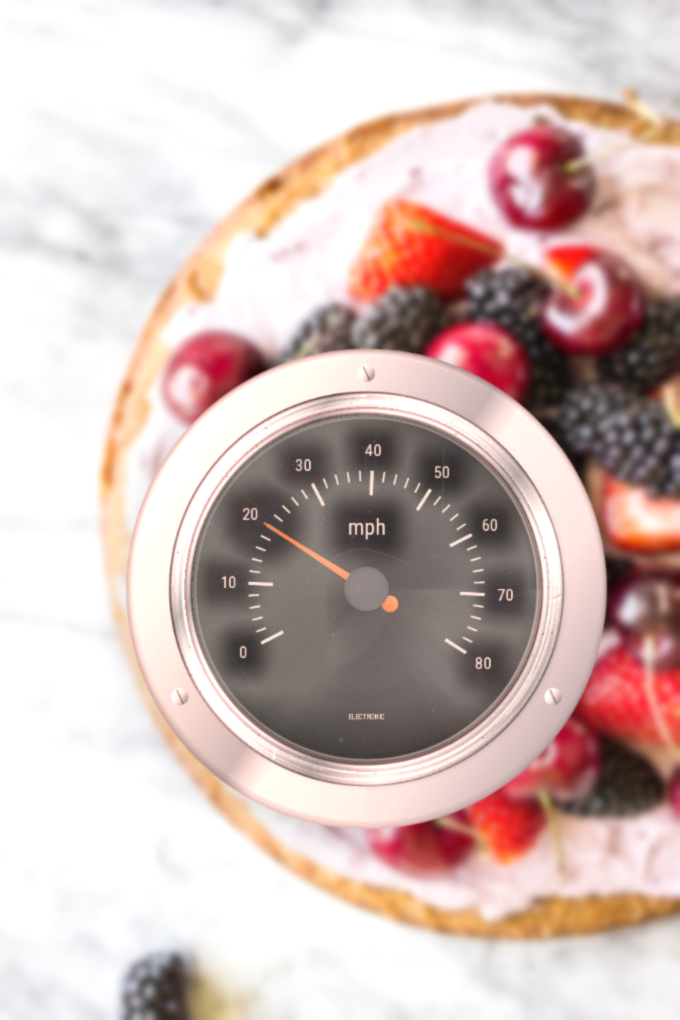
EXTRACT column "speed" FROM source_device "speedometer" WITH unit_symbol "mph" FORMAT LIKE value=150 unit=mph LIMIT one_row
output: value=20 unit=mph
